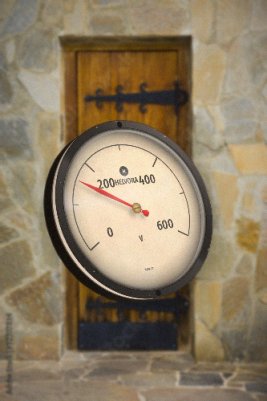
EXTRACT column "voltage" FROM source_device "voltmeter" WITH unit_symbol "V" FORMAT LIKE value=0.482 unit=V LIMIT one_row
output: value=150 unit=V
